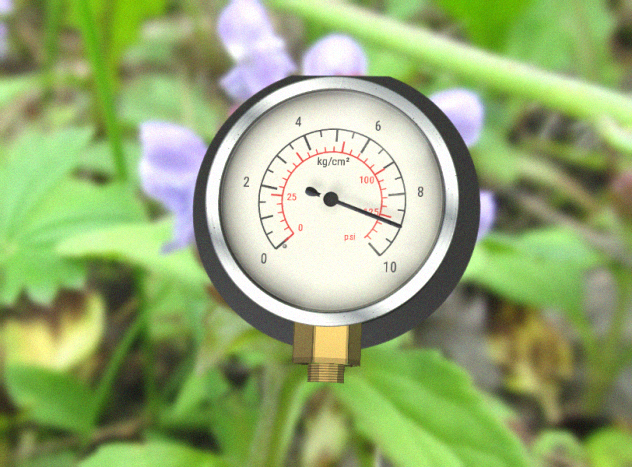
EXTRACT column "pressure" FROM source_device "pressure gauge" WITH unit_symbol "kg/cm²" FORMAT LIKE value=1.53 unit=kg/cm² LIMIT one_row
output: value=9 unit=kg/cm²
